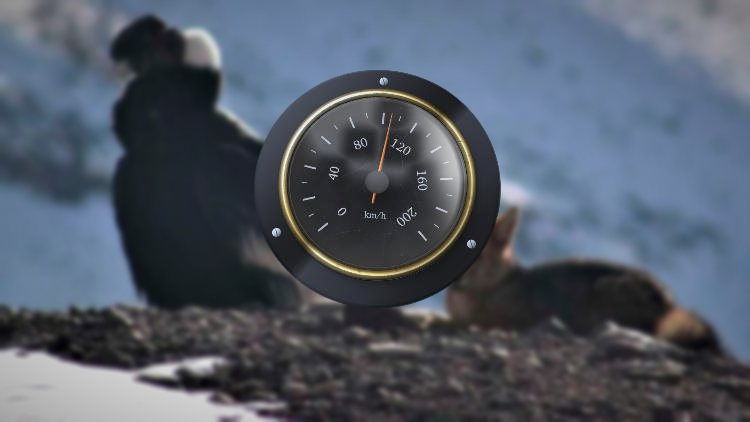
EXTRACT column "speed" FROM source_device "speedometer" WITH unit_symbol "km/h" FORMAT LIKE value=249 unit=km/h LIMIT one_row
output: value=105 unit=km/h
